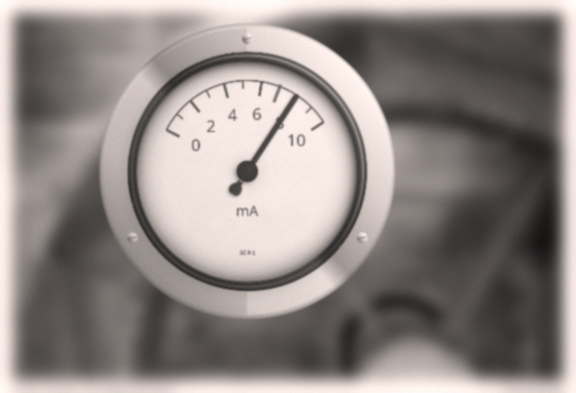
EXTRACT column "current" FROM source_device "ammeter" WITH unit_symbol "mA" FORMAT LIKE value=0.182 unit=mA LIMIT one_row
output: value=8 unit=mA
